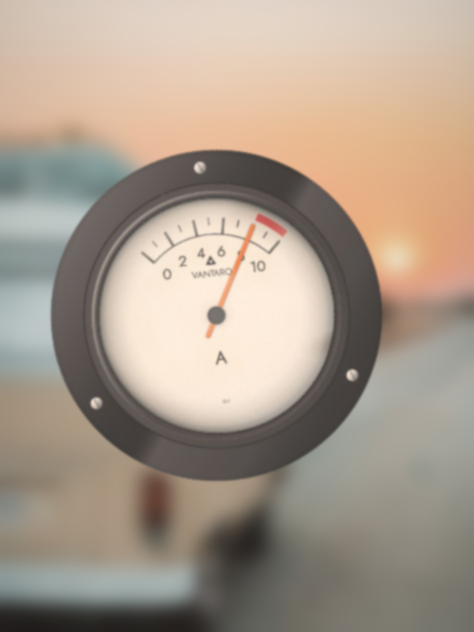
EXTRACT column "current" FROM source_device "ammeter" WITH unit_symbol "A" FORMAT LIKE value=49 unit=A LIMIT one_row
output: value=8 unit=A
